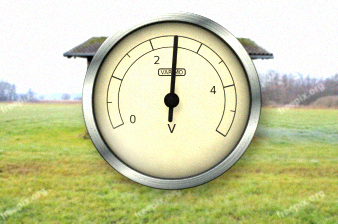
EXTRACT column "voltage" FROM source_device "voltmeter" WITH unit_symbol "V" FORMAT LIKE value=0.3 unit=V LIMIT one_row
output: value=2.5 unit=V
